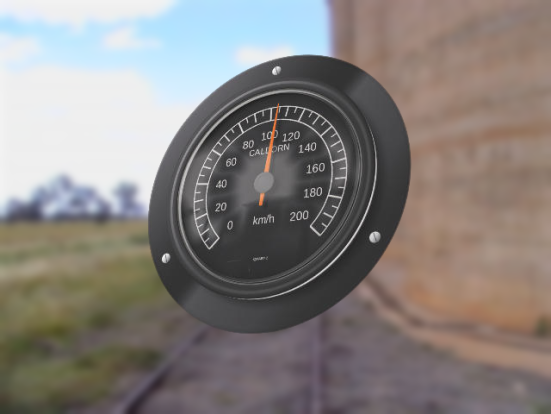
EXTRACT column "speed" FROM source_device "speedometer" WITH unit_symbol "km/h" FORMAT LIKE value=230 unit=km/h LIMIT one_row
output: value=105 unit=km/h
